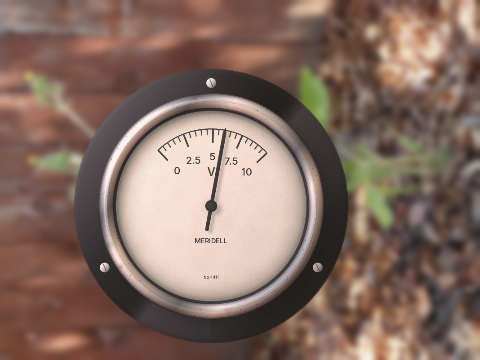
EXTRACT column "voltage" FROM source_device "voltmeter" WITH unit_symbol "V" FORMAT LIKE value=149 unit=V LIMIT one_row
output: value=6 unit=V
